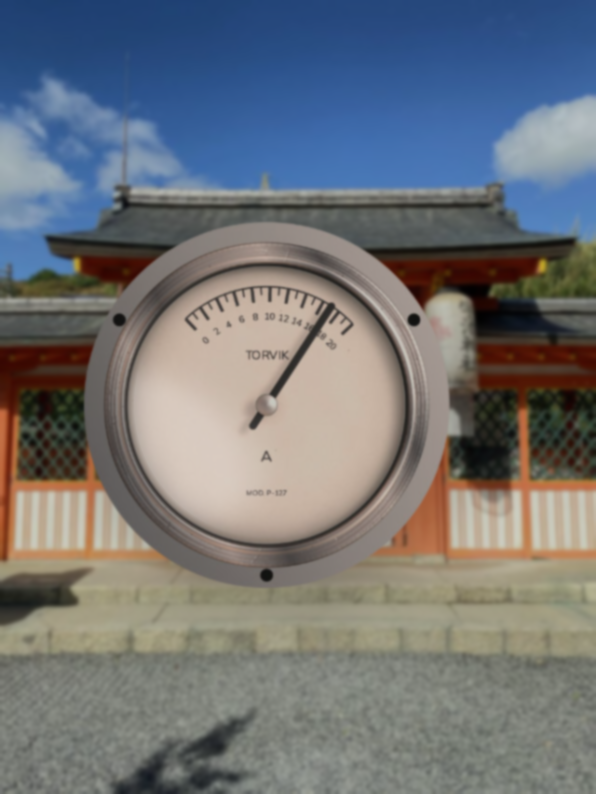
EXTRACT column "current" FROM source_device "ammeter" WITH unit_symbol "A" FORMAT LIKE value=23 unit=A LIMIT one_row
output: value=17 unit=A
